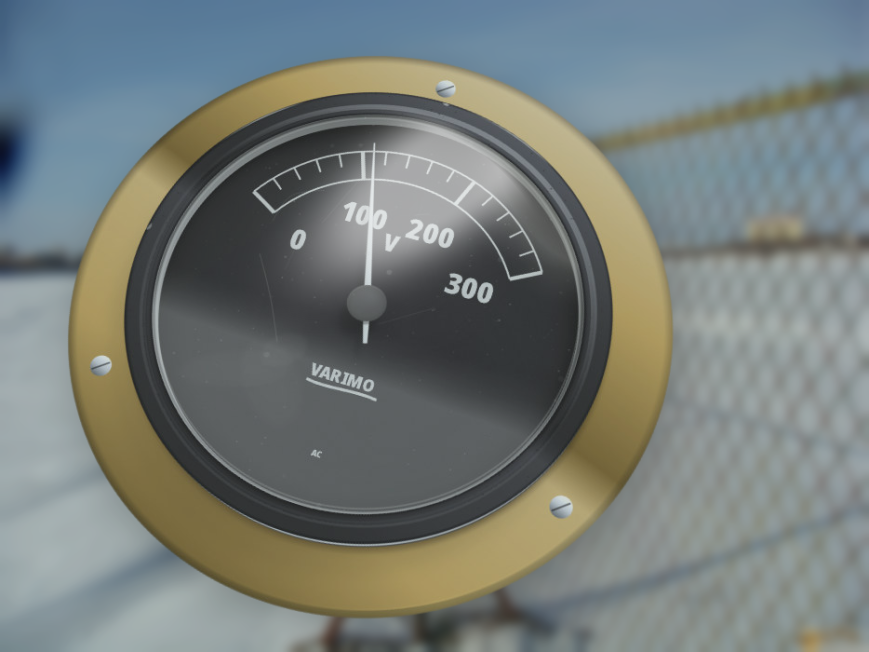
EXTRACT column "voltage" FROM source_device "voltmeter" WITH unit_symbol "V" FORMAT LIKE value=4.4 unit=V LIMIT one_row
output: value=110 unit=V
